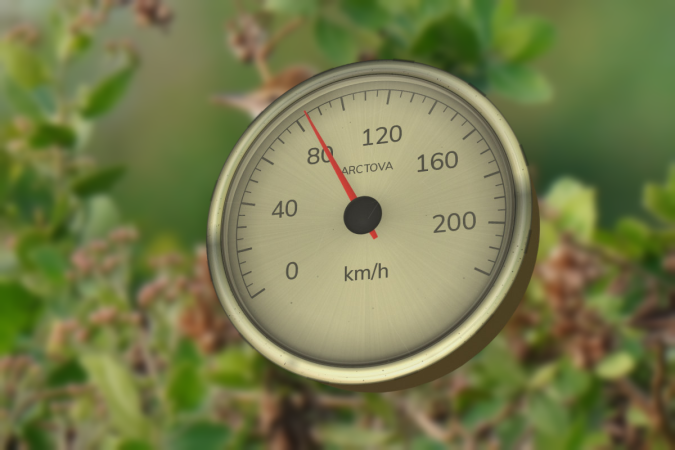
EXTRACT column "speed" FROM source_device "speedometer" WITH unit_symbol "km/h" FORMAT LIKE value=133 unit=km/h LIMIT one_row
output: value=85 unit=km/h
